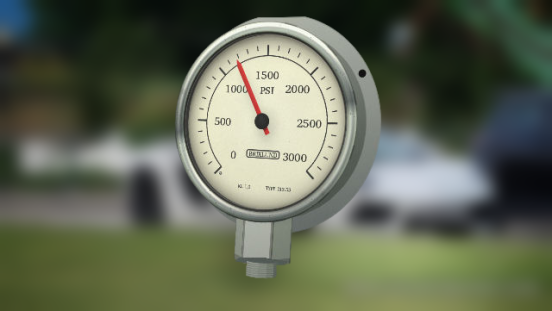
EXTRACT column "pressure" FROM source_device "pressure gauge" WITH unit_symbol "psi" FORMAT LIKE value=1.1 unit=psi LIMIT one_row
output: value=1200 unit=psi
